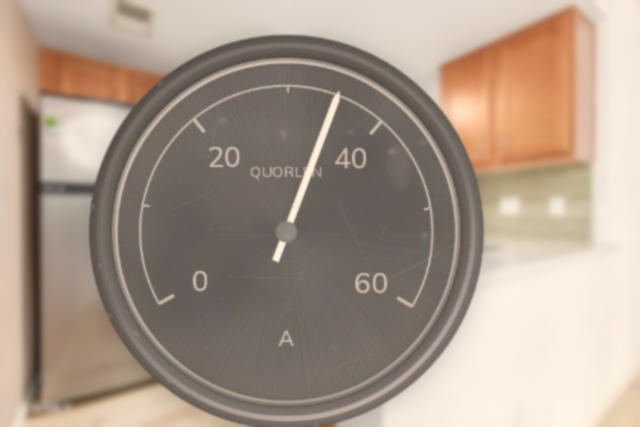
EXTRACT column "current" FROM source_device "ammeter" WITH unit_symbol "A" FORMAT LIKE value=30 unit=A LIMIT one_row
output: value=35 unit=A
